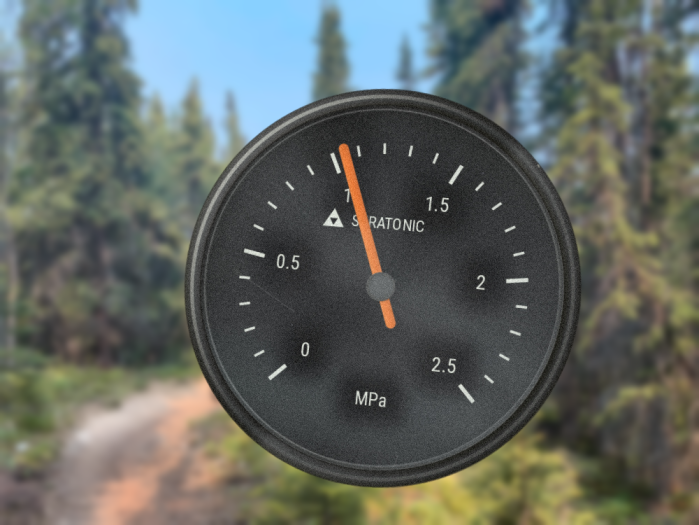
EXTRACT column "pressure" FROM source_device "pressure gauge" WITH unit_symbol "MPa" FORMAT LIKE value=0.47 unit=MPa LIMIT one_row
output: value=1.05 unit=MPa
